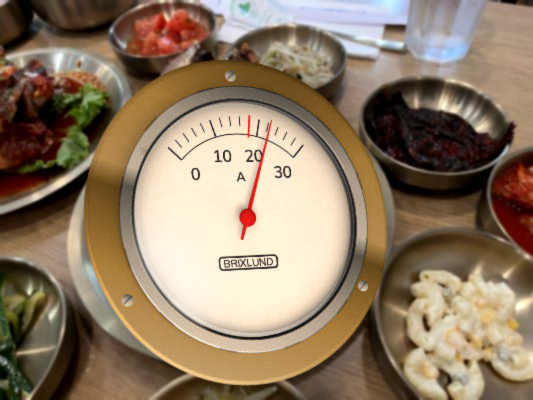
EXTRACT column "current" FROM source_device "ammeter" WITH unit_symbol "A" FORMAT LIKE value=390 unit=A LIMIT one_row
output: value=22 unit=A
